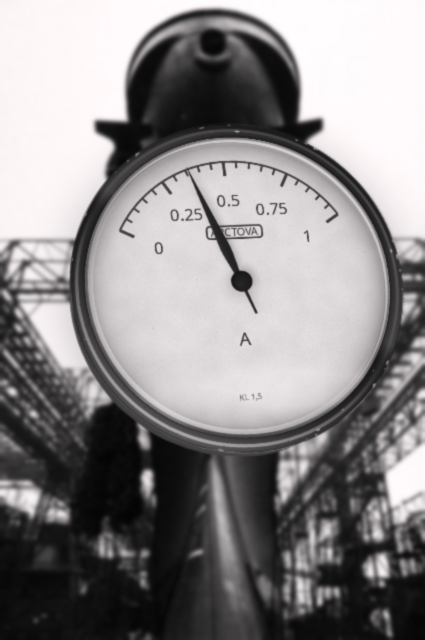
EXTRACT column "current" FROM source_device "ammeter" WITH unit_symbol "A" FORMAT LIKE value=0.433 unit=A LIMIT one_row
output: value=0.35 unit=A
